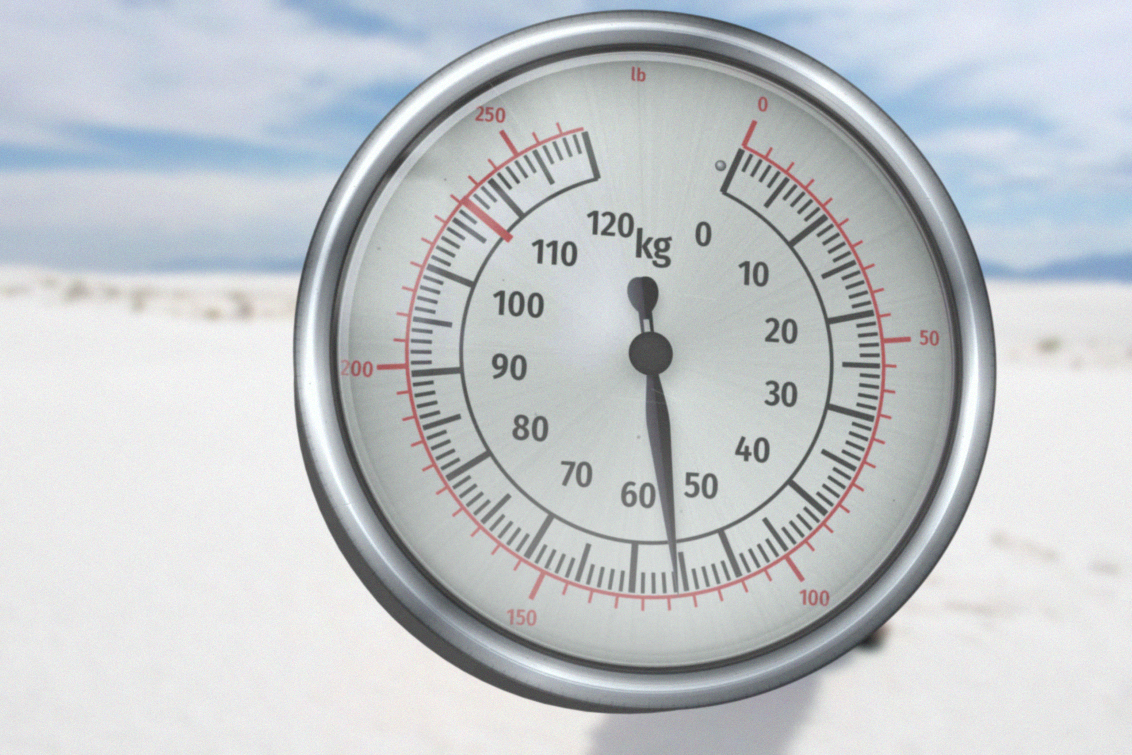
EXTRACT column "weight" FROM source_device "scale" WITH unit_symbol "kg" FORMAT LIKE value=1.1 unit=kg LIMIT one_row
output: value=56 unit=kg
